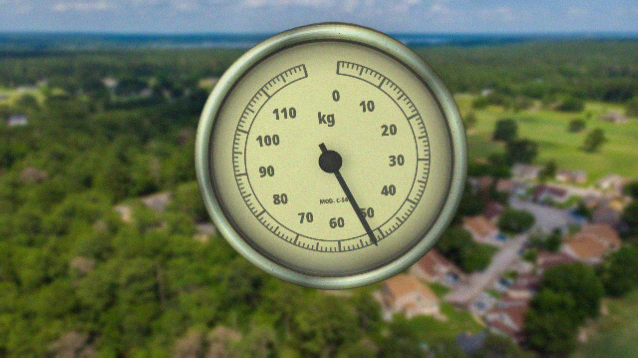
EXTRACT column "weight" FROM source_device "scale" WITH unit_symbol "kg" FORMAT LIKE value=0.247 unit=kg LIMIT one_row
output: value=52 unit=kg
